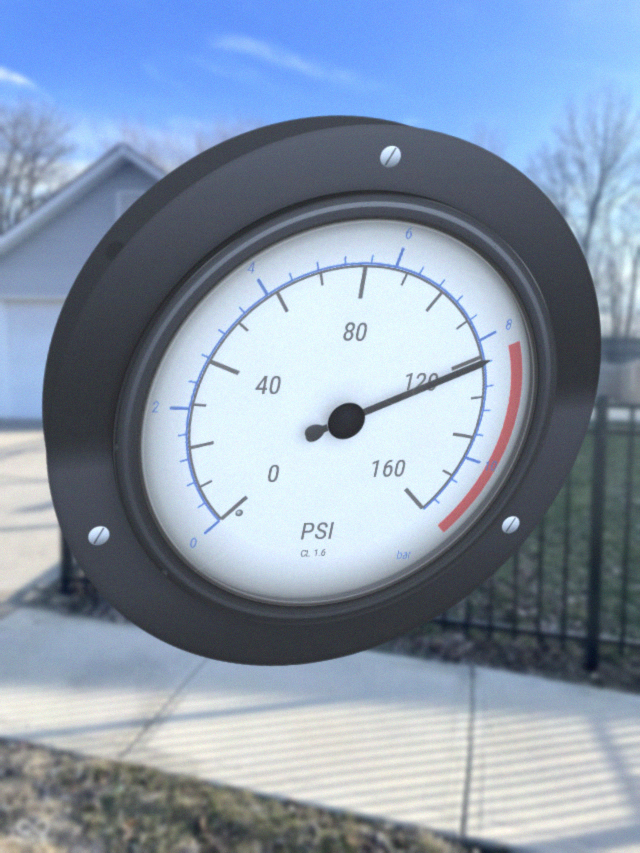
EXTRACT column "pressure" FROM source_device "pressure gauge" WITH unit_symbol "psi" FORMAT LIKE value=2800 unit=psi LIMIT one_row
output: value=120 unit=psi
